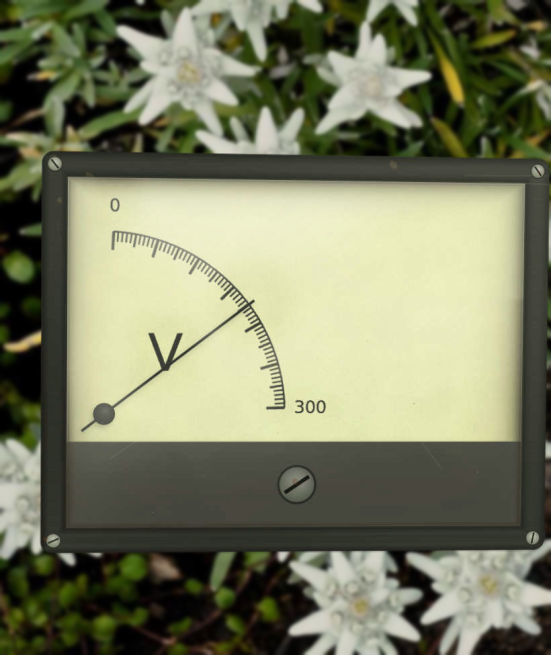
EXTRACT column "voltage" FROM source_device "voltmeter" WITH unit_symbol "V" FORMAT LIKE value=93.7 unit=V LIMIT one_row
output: value=175 unit=V
